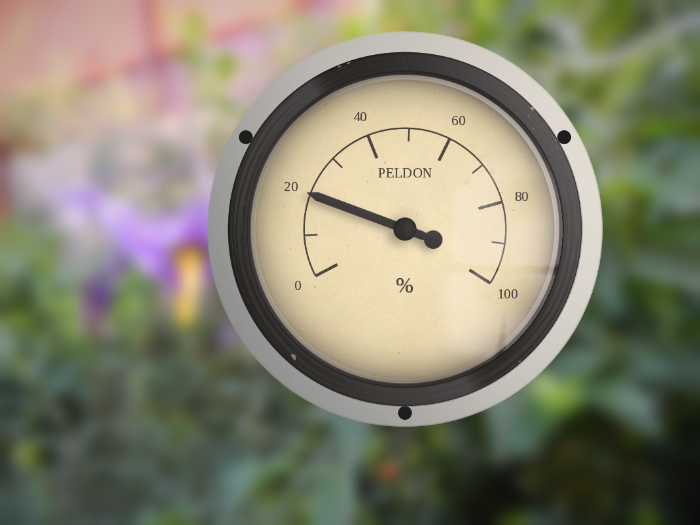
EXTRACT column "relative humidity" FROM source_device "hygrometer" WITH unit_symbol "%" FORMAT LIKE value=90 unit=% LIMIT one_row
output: value=20 unit=%
